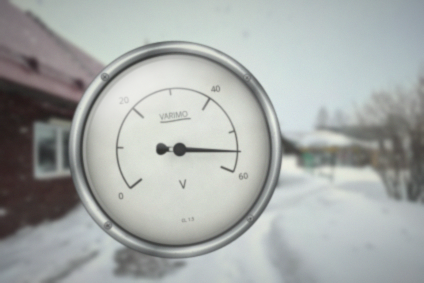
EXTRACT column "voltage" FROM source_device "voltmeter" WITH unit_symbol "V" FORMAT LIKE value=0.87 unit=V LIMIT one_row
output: value=55 unit=V
